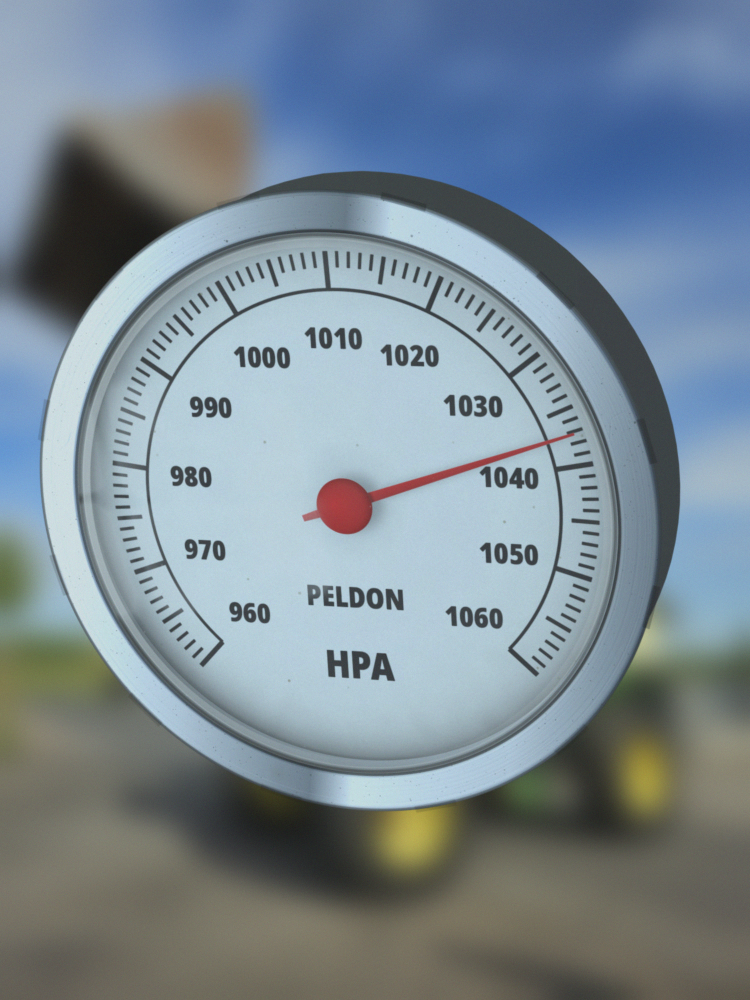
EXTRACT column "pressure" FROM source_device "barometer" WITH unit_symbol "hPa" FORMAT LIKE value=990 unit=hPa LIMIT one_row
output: value=1037 unit=hPa
